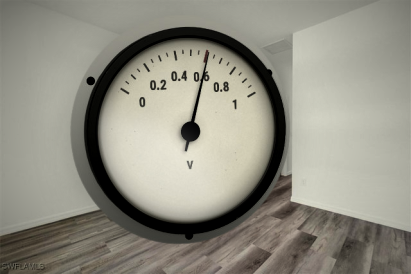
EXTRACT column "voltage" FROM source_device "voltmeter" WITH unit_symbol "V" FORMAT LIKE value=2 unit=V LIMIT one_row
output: value=0.6 unit=V
